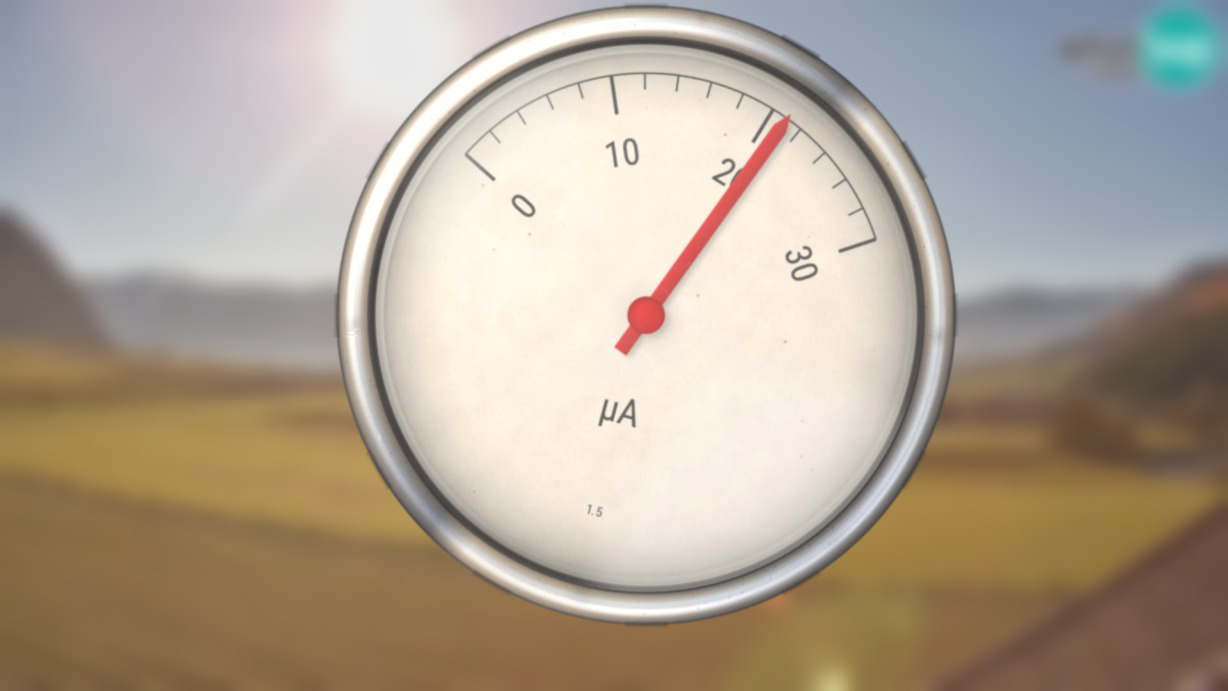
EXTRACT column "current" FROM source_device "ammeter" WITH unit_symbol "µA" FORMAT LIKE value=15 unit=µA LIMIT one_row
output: value=21 unit=µA
